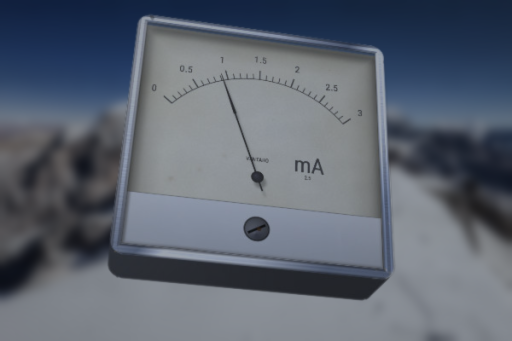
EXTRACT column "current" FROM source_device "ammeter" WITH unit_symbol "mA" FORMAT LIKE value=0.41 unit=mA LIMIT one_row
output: value=0.9 unit=mA
